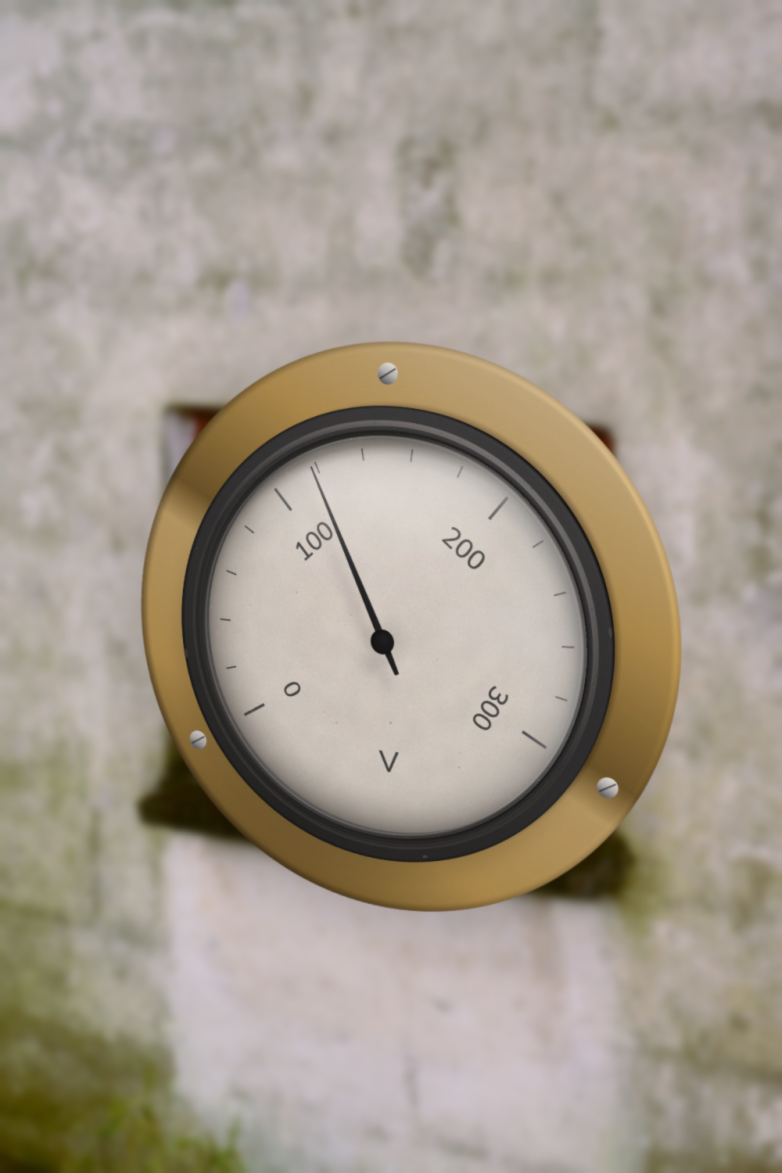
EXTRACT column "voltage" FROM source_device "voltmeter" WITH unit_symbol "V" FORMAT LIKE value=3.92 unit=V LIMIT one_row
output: value=120 unit=V
